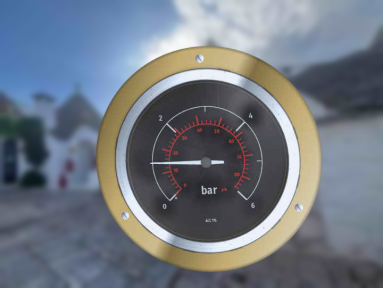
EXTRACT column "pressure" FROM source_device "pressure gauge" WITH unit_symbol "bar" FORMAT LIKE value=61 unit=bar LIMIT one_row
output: value=1 unit=bar
